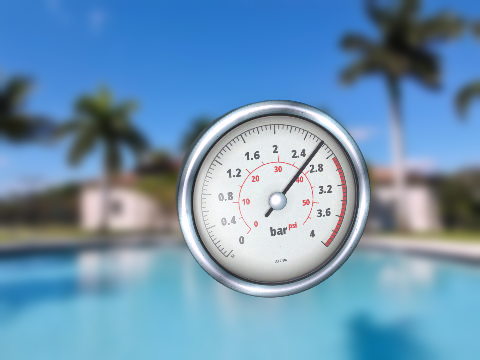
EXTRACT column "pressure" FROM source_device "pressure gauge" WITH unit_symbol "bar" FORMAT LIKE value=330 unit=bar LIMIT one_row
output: value=2.6 unit=bar
